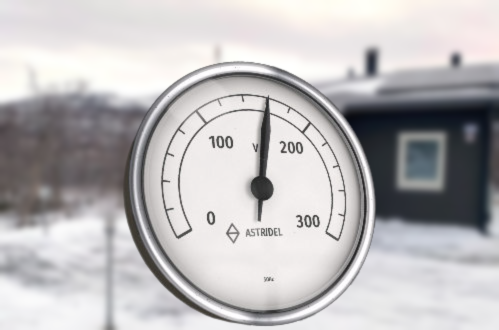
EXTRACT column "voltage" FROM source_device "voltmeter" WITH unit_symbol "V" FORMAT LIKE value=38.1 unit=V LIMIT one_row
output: value=160 unit=V
